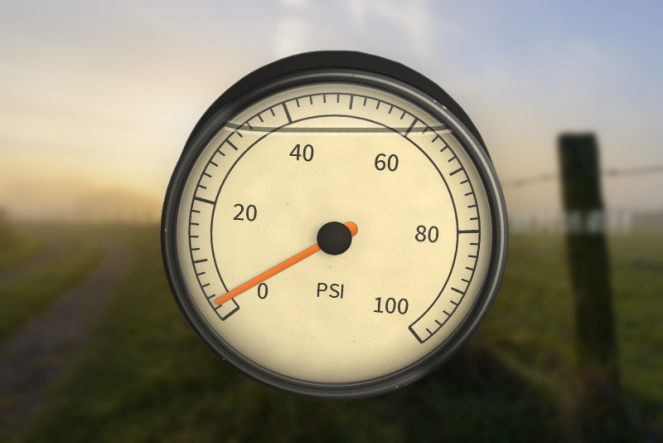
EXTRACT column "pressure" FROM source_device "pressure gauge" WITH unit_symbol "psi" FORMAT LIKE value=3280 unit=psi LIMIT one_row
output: value=3 unit=psi
